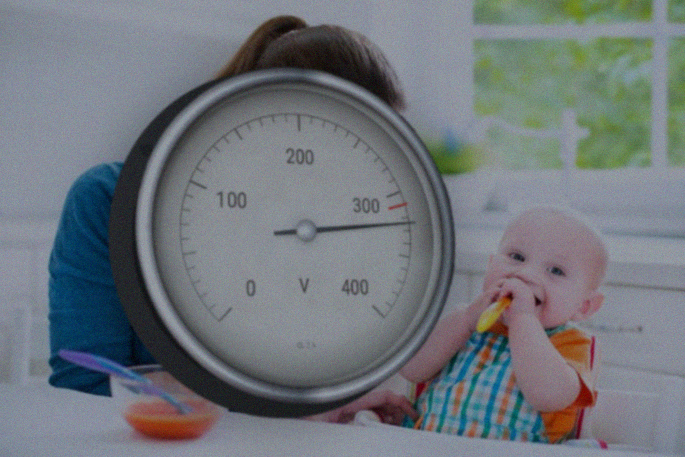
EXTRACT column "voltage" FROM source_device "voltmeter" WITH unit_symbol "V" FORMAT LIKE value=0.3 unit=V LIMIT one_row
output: value=325 unit=V
